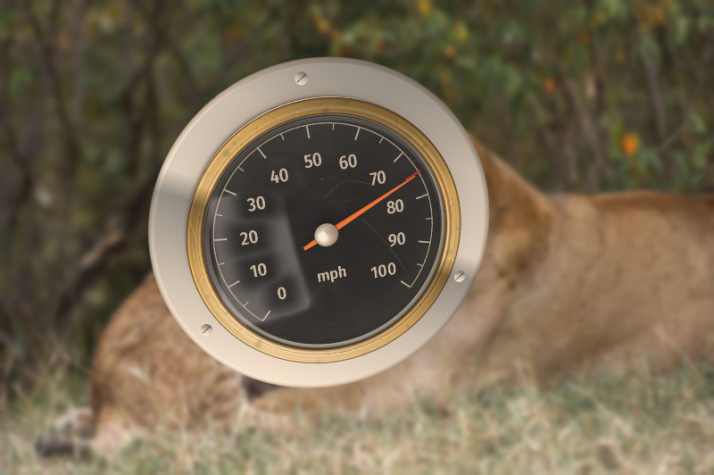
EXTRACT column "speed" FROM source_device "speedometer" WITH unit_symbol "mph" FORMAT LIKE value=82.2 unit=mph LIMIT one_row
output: value=75 unit=mph
